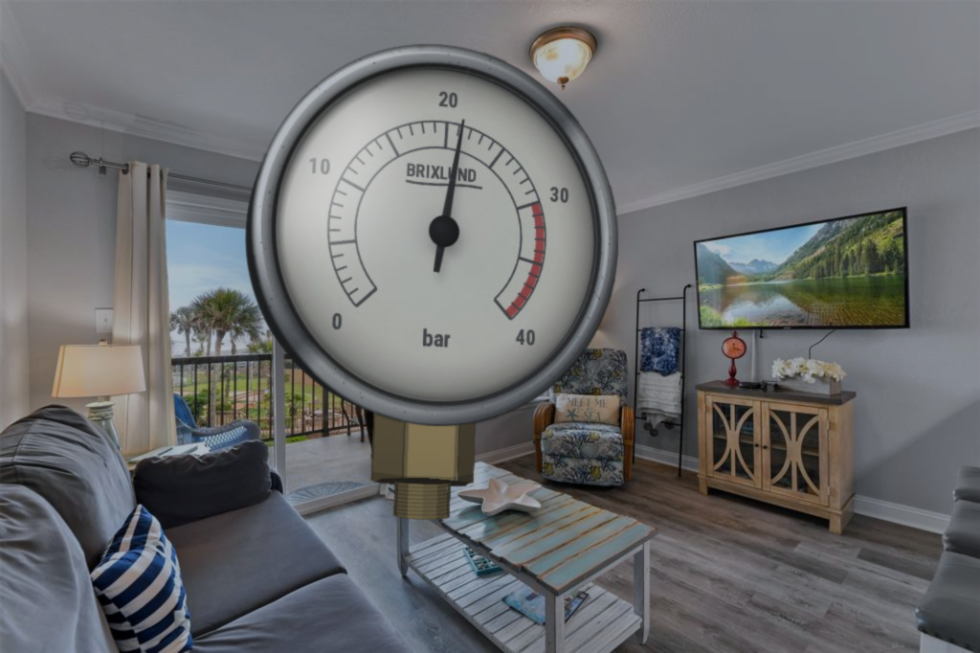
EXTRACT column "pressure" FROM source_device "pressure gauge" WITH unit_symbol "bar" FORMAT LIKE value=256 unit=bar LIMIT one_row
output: value=21 unit=bar
